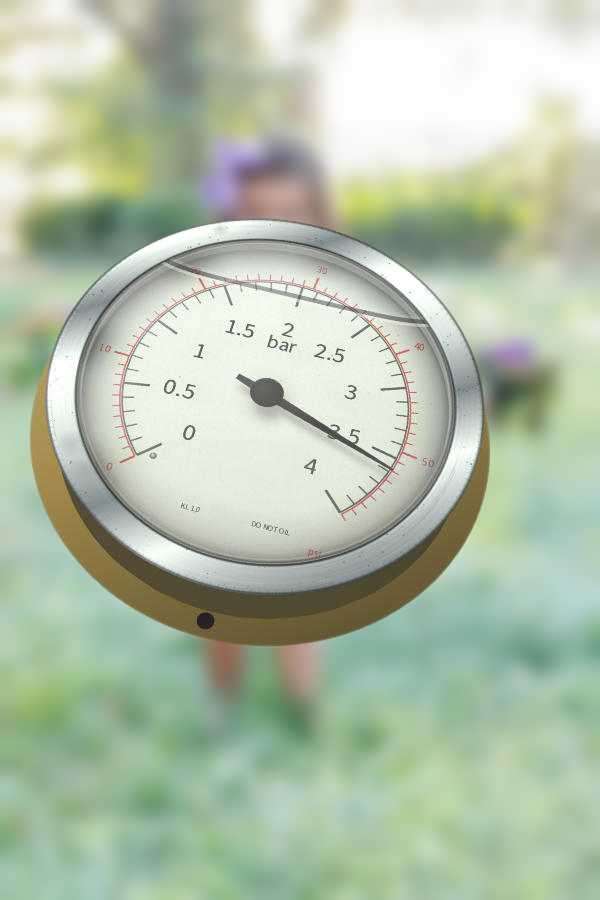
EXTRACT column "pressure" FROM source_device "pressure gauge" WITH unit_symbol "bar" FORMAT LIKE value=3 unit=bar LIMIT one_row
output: value=3.6 unit=bar
